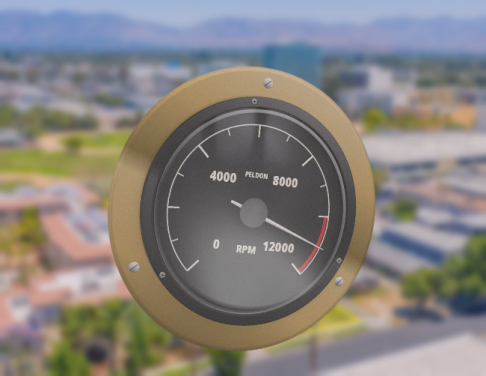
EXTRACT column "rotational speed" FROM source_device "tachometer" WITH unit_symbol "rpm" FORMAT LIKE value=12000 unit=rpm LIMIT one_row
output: value=11000 unit=rpm
